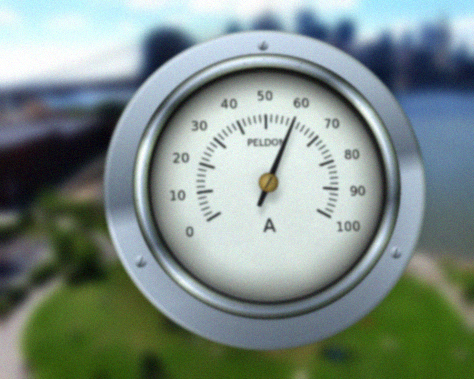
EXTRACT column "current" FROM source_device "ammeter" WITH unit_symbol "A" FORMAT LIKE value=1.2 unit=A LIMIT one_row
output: value=60 unit=A
